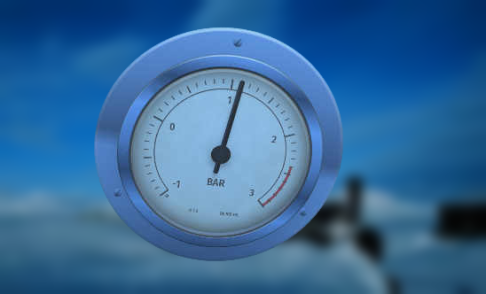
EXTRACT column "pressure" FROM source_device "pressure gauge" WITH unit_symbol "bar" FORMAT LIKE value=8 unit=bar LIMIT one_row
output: value=1.1 unit=bar
